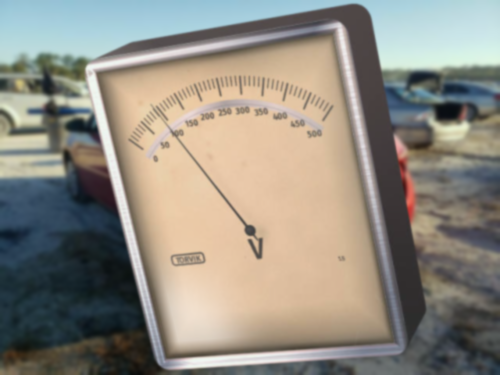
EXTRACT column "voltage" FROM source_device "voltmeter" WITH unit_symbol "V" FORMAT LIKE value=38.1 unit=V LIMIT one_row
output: value=100 unit=V
